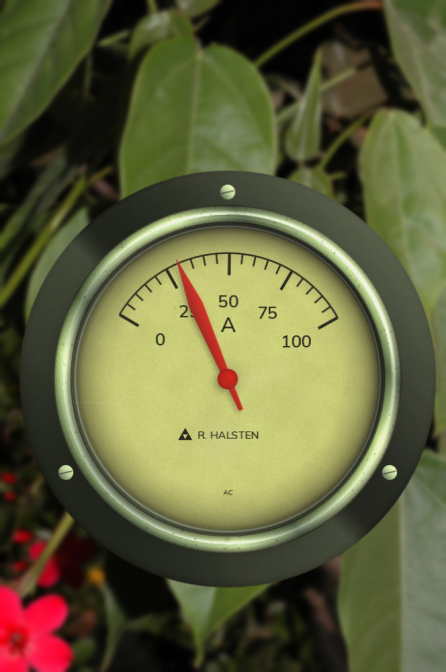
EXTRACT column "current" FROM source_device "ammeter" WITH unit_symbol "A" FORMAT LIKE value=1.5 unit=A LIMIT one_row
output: value=30 unit=A
